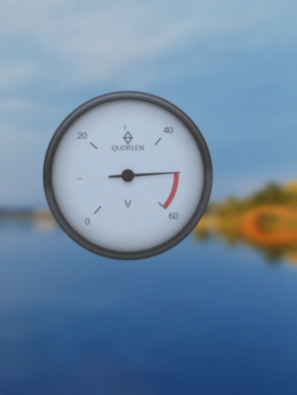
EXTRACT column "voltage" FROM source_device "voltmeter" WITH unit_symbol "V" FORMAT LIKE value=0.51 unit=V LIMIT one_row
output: value=50 unit=V
